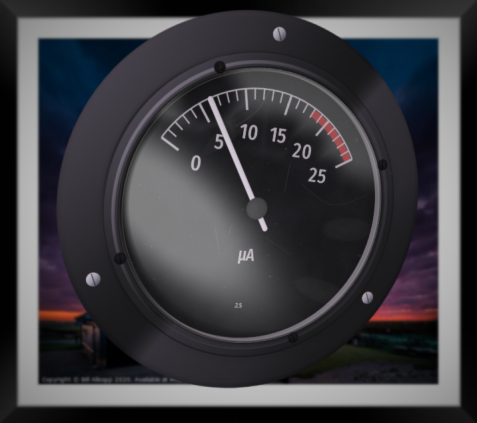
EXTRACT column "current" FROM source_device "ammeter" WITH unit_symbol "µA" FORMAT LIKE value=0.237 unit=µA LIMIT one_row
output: value=6 unit=µA
